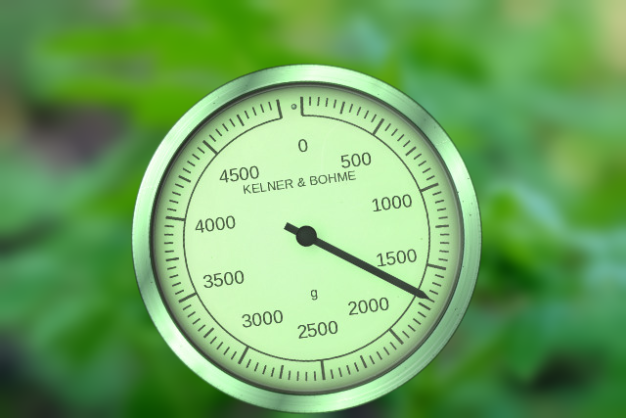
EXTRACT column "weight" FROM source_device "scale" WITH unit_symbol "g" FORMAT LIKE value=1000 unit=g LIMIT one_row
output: value=1700 unit=g
